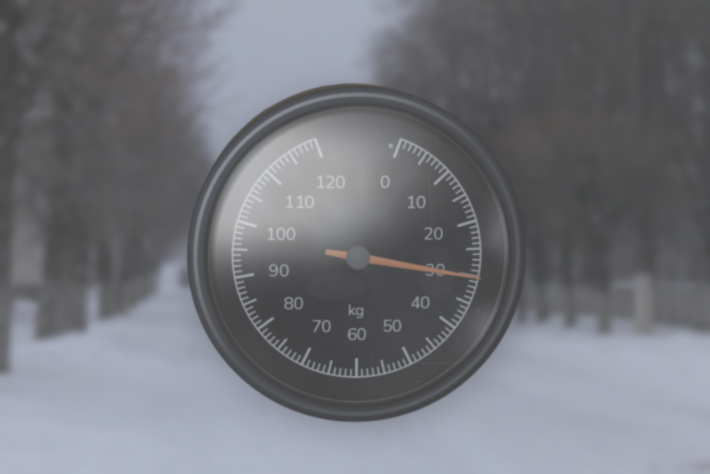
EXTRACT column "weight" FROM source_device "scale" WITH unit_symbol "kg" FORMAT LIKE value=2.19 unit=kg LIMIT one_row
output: value=30 unit=kg
